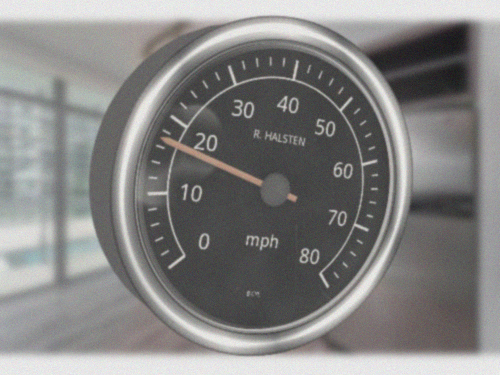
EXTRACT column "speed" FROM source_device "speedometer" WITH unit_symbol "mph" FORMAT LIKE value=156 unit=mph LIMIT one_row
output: value=17 unit=mph
